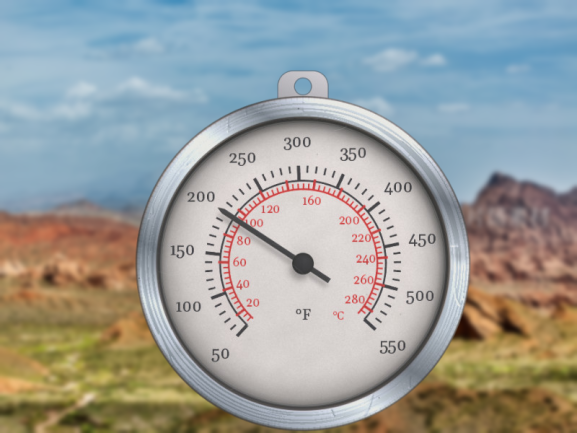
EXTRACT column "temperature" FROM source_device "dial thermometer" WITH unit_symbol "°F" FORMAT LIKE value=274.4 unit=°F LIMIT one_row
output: value=200 unit=°F
